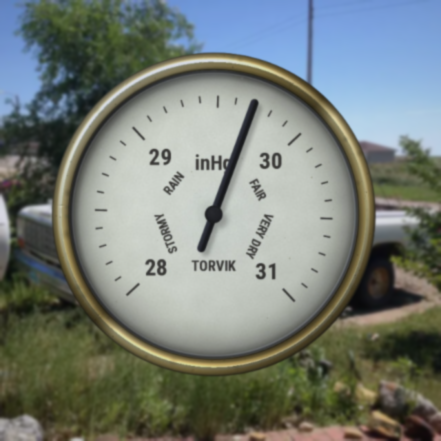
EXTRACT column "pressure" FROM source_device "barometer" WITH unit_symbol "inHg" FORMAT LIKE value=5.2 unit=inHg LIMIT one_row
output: value=29.7 unit=inHg
